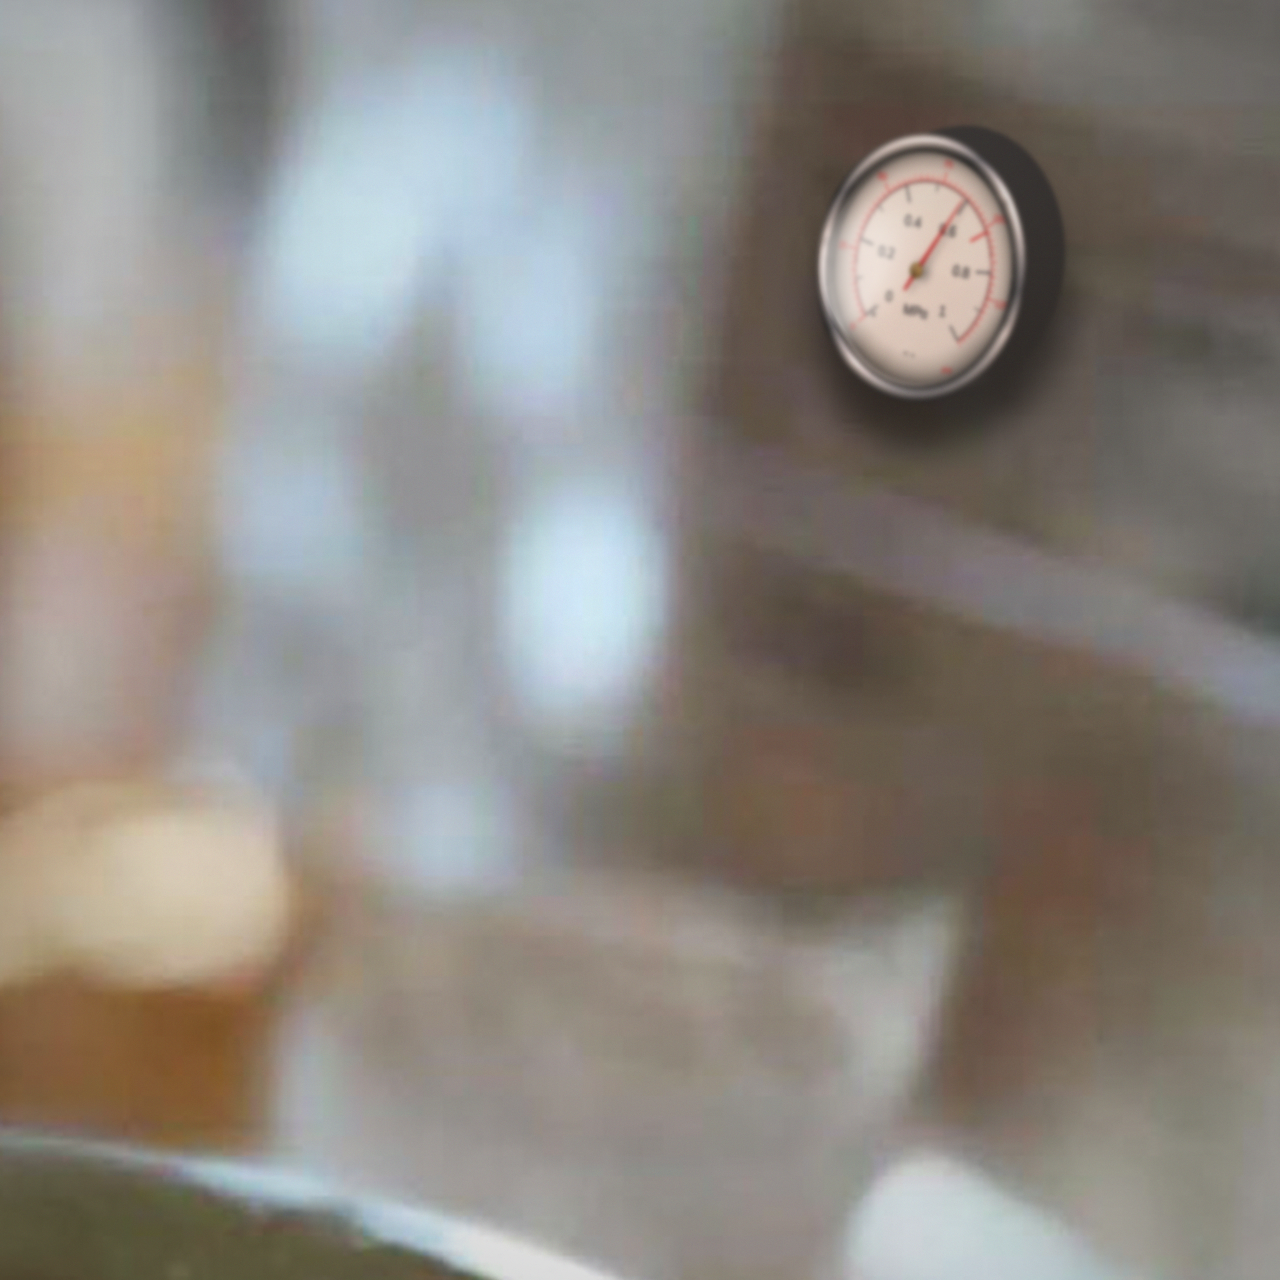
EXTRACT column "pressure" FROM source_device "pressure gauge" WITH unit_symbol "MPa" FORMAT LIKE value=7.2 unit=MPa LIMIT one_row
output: value=0.6 unit=MPa
